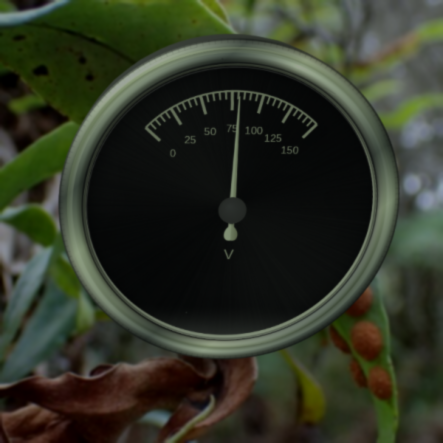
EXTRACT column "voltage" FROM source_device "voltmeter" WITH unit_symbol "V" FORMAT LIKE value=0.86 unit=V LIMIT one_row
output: value=80 unit=V
